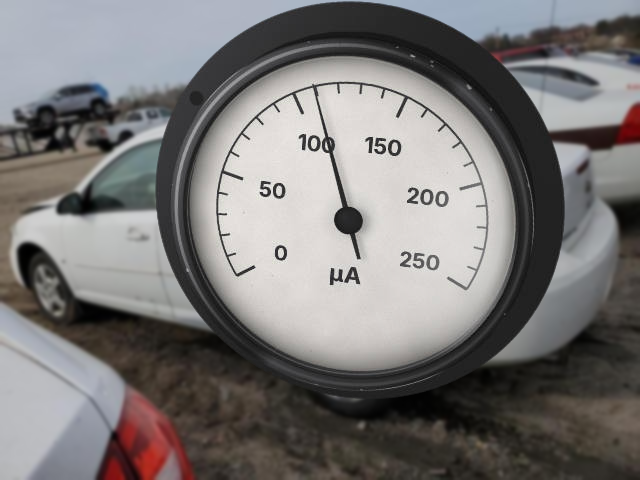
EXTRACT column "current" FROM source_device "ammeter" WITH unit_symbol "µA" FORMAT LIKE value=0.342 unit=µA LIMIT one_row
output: value=110 unit=µA
